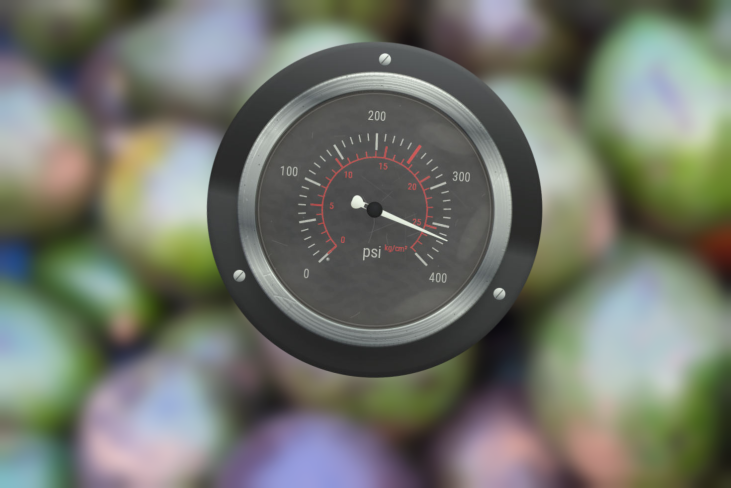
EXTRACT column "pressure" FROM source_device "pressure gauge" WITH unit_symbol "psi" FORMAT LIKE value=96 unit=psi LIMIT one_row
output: value=365 unit=psi
